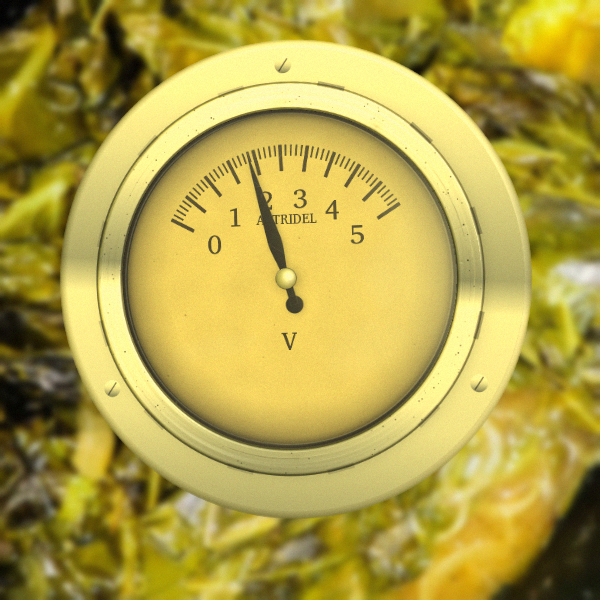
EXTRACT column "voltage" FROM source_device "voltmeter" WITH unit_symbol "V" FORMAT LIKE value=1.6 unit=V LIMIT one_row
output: value=1.9 unit=V
